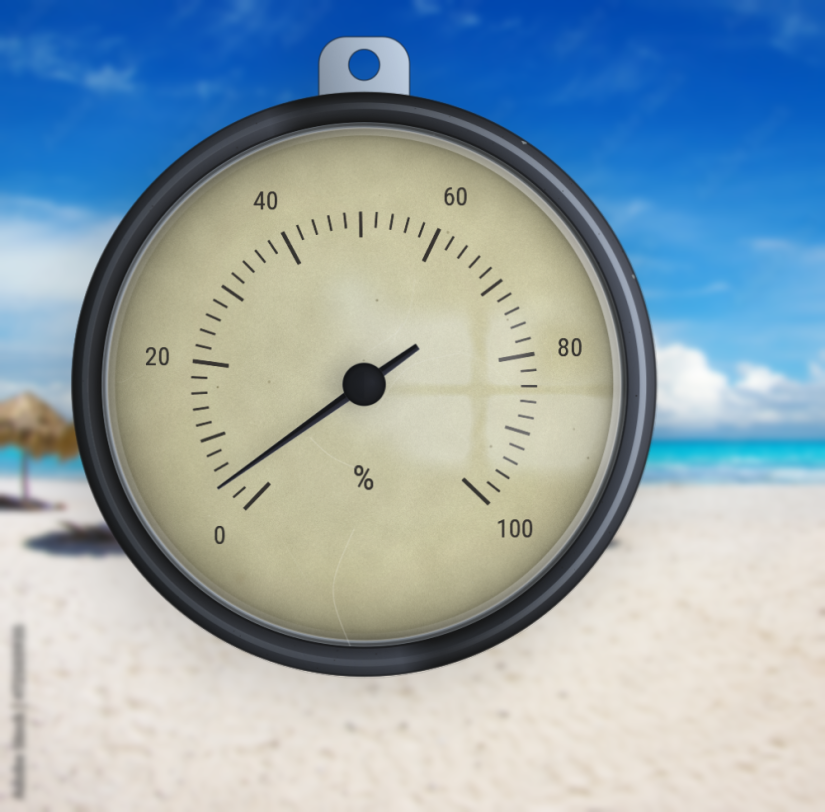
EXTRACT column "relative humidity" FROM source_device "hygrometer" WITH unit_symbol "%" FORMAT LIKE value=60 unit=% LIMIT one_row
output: value=4 unit=%
